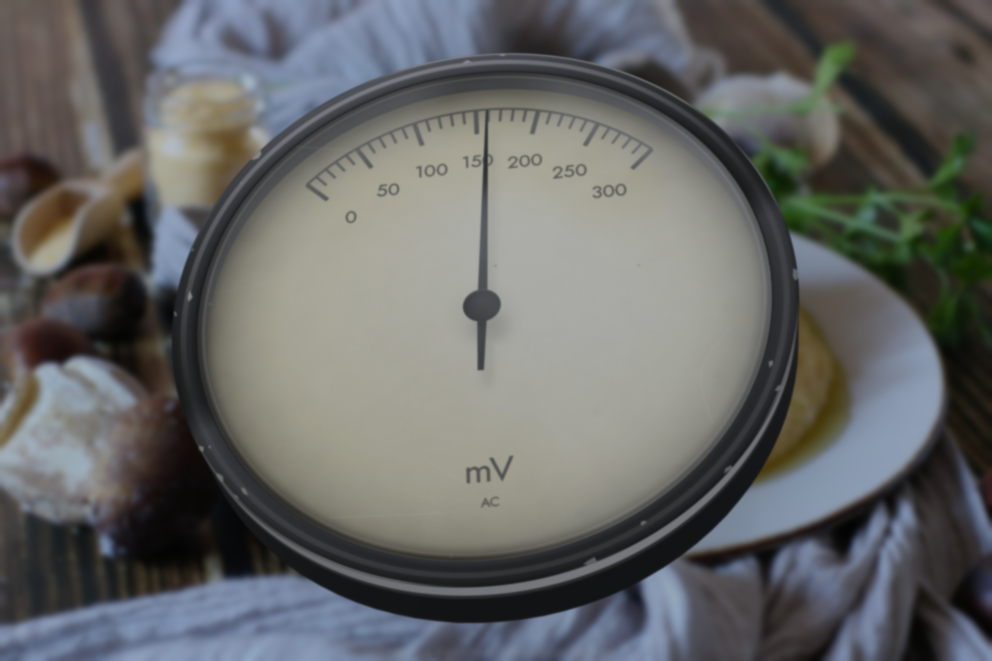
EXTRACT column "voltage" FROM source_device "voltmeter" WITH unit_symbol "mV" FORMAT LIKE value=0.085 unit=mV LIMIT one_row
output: value=160 unit=mV
